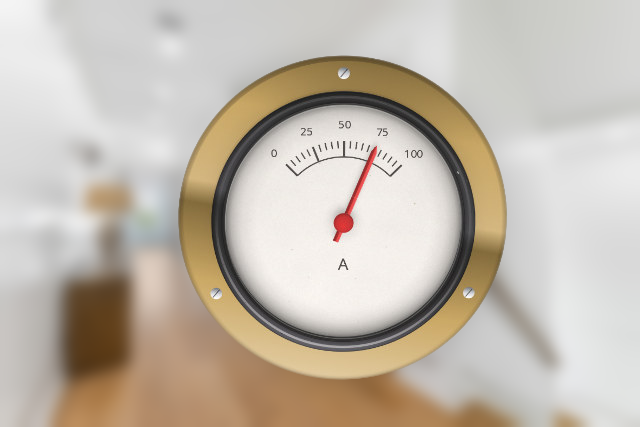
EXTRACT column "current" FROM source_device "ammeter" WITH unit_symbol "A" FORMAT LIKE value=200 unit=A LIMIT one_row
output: value=75 unit=A
